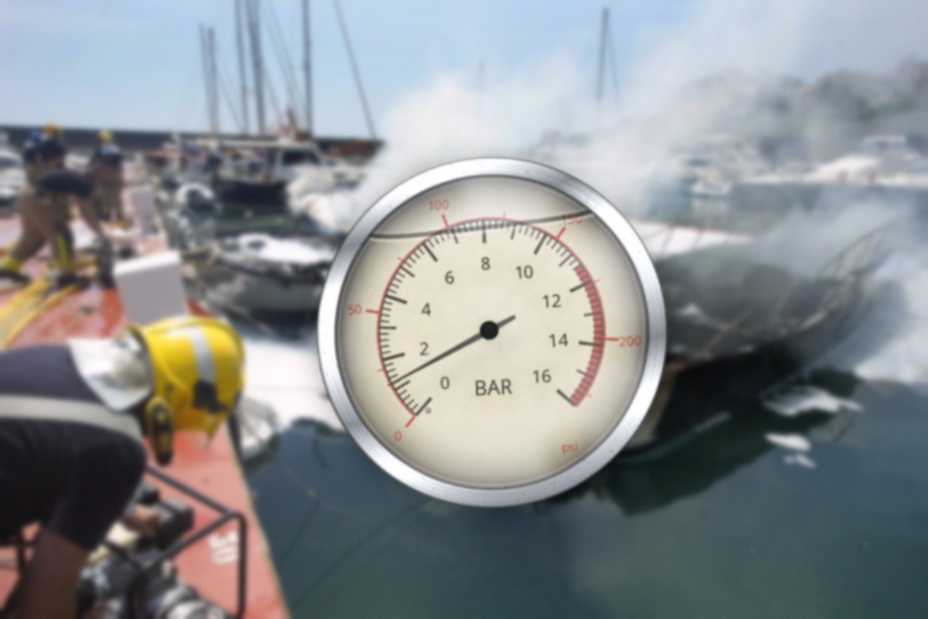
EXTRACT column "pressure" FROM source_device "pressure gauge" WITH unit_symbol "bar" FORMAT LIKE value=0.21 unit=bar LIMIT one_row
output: value=1.2 unit=bar
